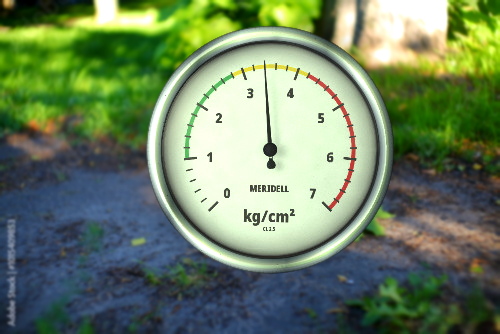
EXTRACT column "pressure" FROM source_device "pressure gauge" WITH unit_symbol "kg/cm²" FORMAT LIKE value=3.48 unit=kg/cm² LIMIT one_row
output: value=3.4 unit=kg/cm²
